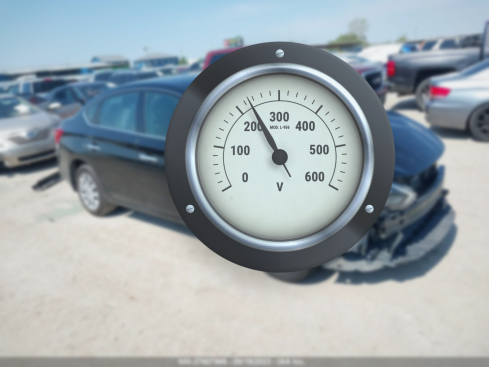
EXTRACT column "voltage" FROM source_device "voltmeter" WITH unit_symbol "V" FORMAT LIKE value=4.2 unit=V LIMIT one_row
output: value=230 unit=V
